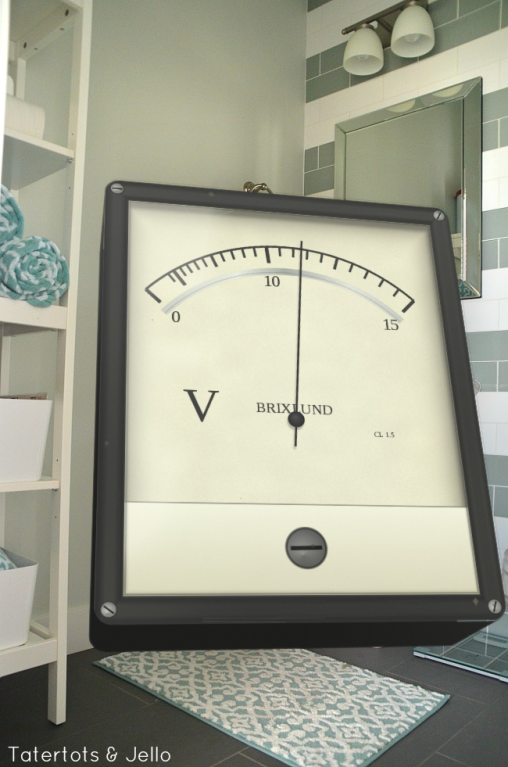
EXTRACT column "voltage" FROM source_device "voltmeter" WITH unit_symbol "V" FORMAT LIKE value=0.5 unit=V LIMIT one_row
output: value=11.25 unit=V
